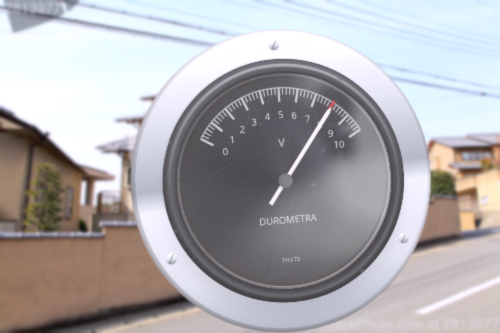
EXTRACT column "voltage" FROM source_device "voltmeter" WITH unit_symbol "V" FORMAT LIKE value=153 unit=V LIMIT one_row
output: value=8 unit=V
